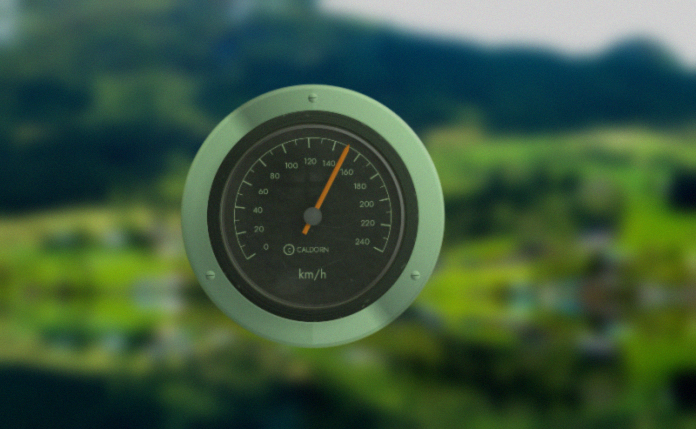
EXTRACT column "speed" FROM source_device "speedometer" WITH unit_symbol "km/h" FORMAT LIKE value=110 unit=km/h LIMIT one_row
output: value=150 unit=km/h
